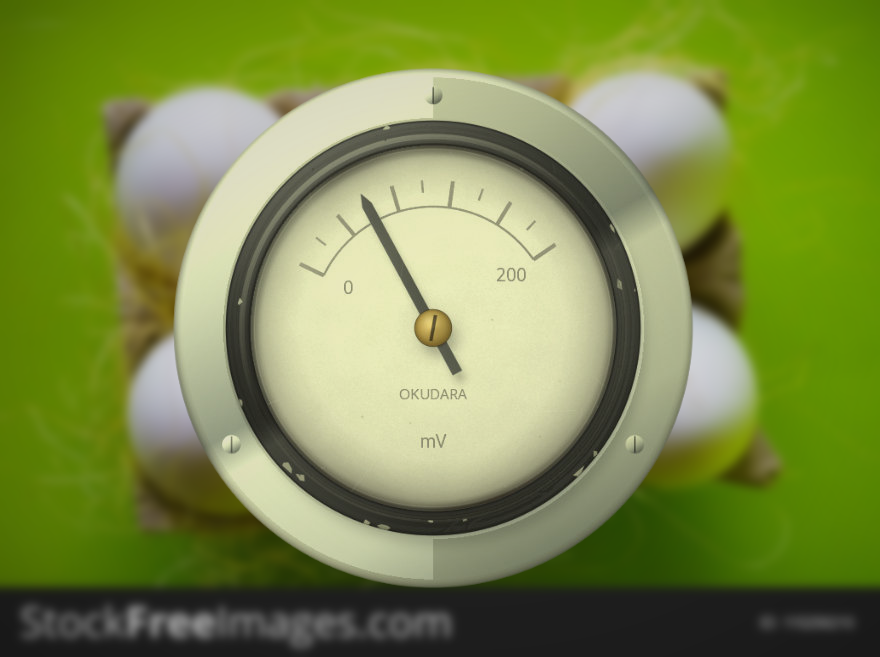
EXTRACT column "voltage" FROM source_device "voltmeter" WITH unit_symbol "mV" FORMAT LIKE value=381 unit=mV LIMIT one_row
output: value=60 unit=mV
